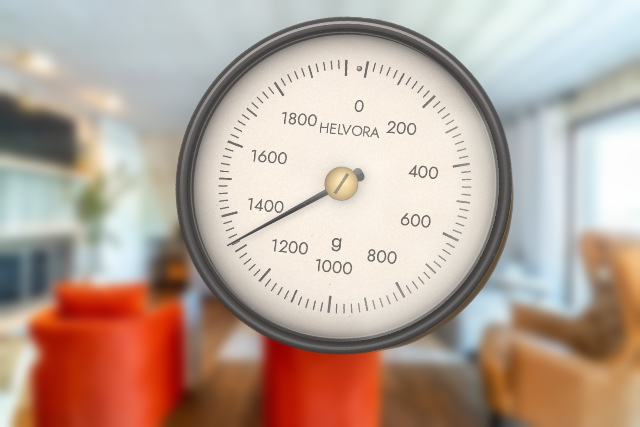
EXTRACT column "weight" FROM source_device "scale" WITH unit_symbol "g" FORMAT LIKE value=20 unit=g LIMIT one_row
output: value=1320 unit=g
